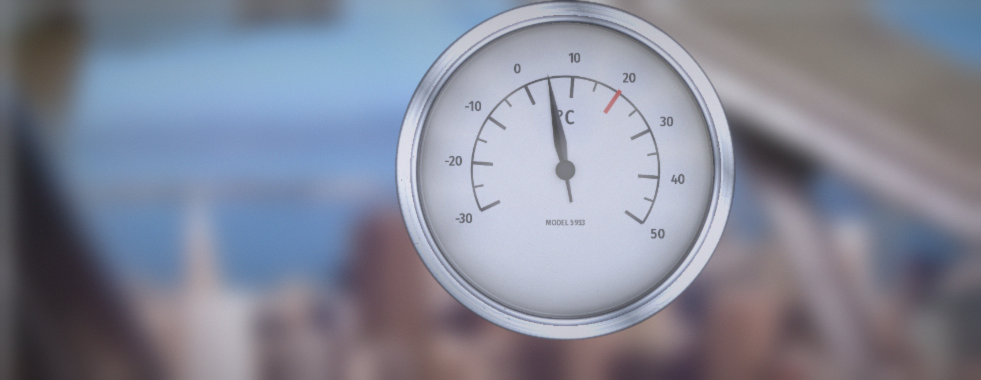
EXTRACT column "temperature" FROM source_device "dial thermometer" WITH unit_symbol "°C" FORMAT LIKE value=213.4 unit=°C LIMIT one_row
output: value=5 unit=°C
